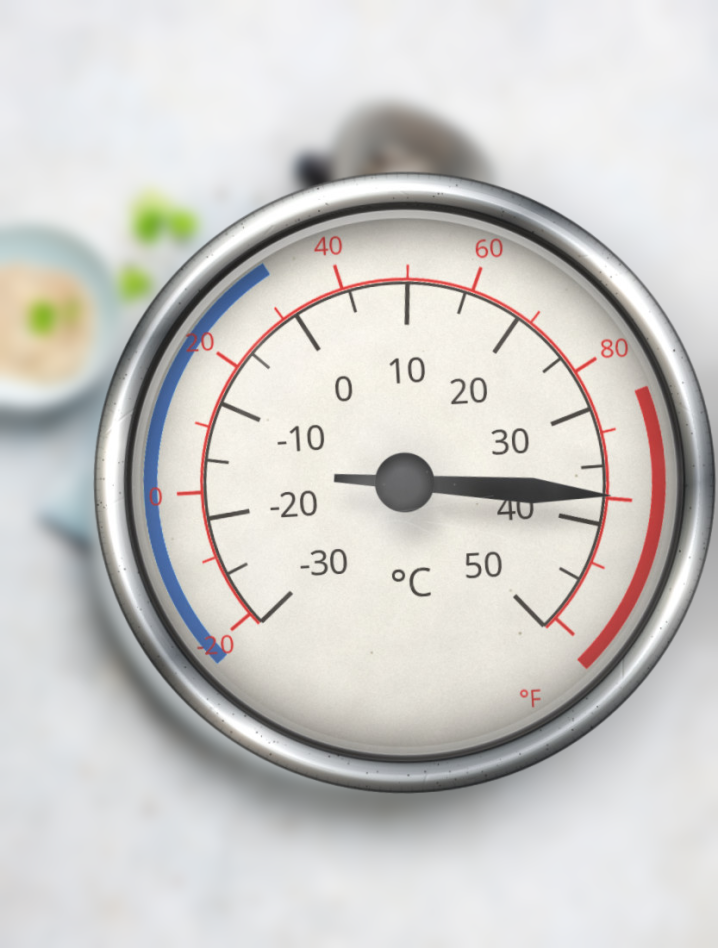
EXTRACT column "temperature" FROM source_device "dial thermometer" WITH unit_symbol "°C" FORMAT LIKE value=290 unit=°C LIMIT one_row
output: value=37.5 unit=°C
